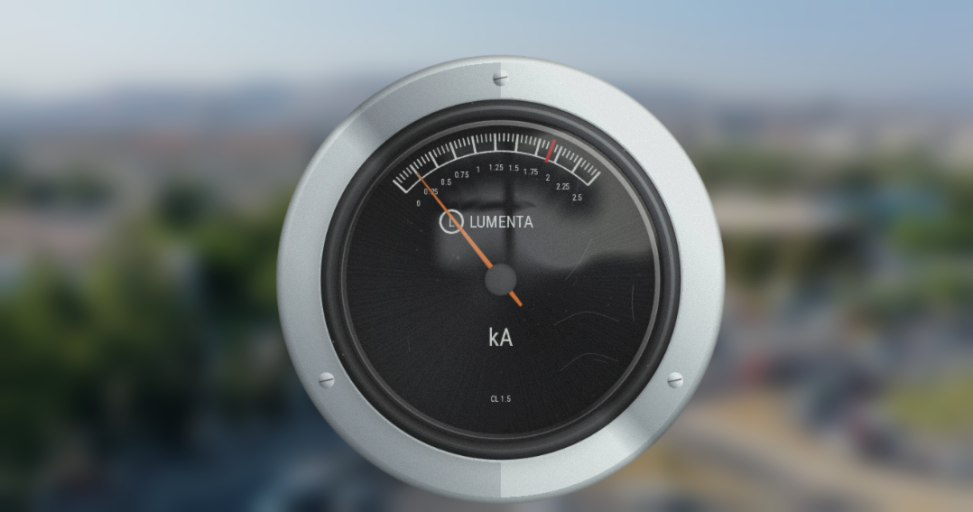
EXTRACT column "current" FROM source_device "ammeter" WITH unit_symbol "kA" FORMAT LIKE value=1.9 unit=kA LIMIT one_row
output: value=0.25 unit=kA
